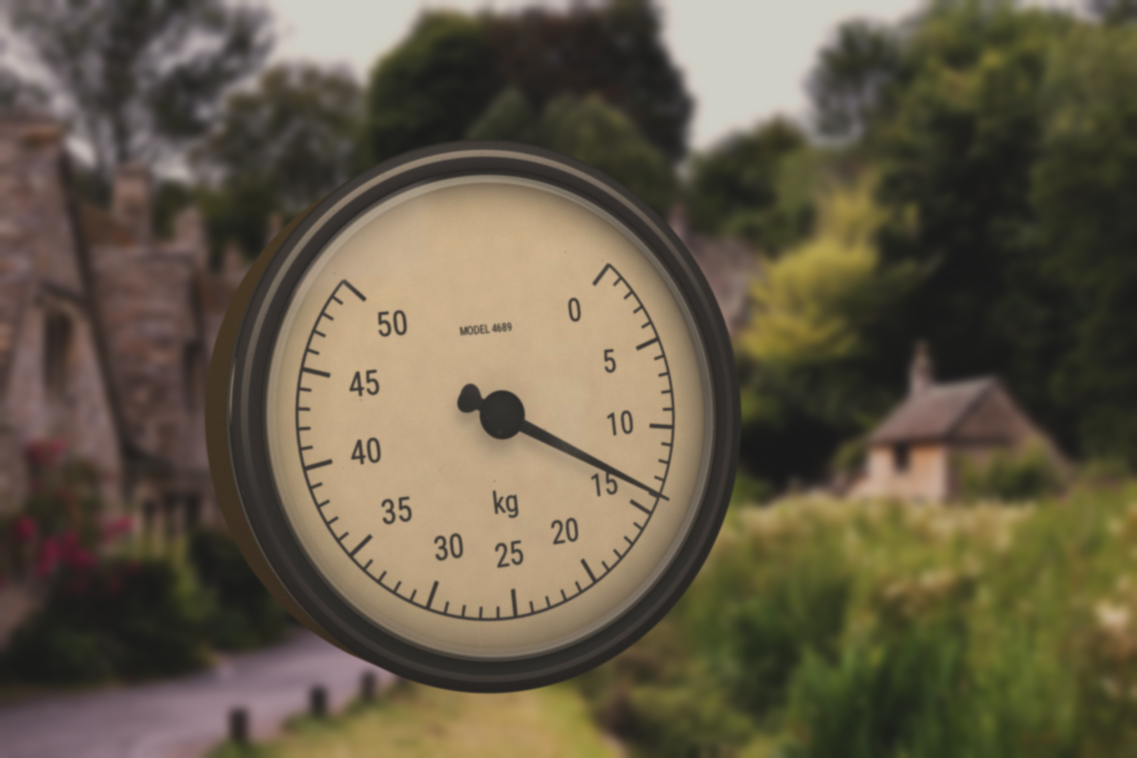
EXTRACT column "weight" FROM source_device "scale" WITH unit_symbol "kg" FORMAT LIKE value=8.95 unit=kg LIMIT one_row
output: value=14 unit=kg
